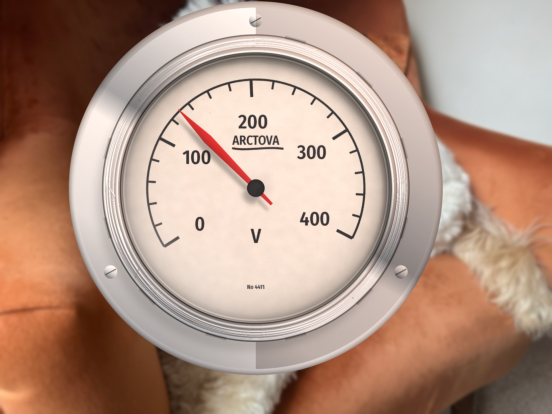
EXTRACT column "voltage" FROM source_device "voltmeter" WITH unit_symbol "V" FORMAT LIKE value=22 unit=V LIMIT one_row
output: value=130 unit=V
